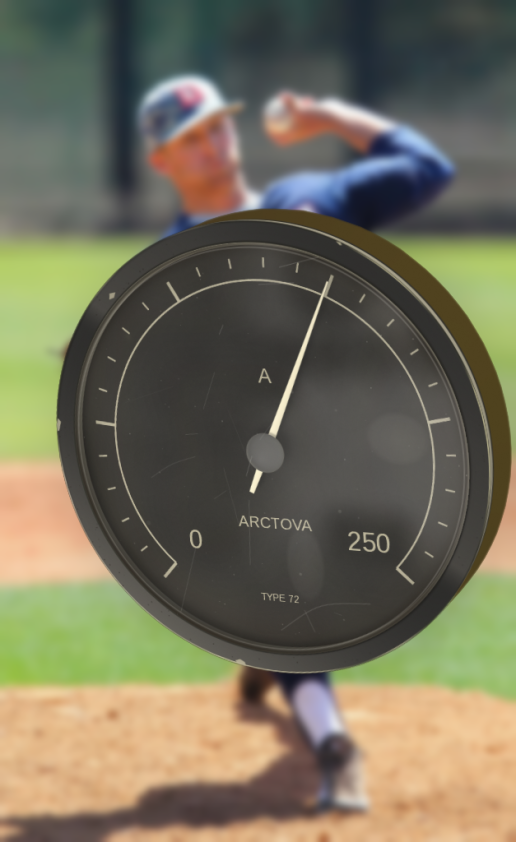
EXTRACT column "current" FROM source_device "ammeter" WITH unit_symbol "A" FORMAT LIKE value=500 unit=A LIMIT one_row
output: value=150 unit=A
